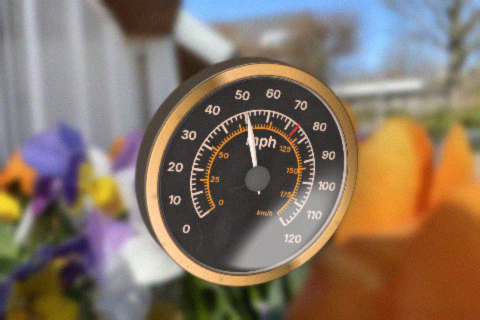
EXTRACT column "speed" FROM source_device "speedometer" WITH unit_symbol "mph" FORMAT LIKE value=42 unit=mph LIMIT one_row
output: value=50 unit=mph
